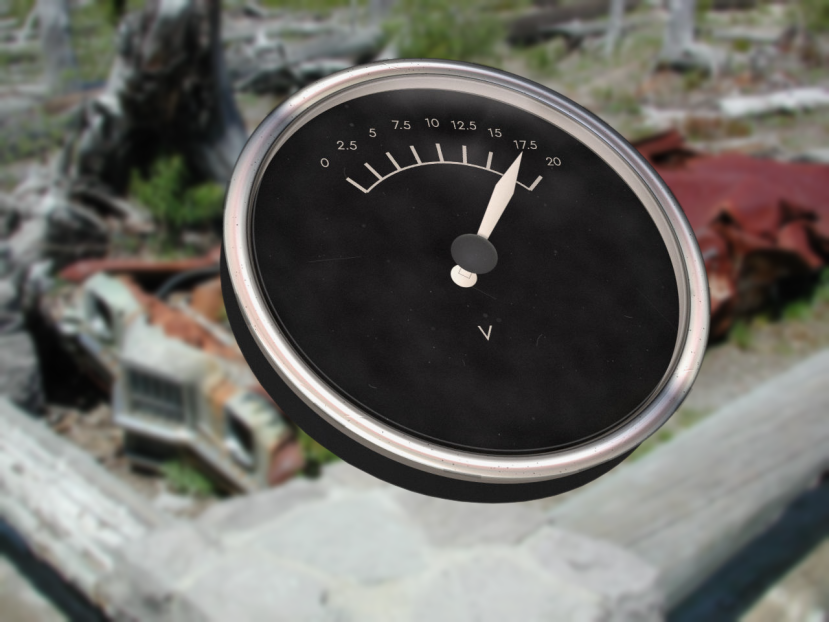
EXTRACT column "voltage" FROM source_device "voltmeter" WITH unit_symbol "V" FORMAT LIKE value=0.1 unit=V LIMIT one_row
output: value=17.5 unit=V
